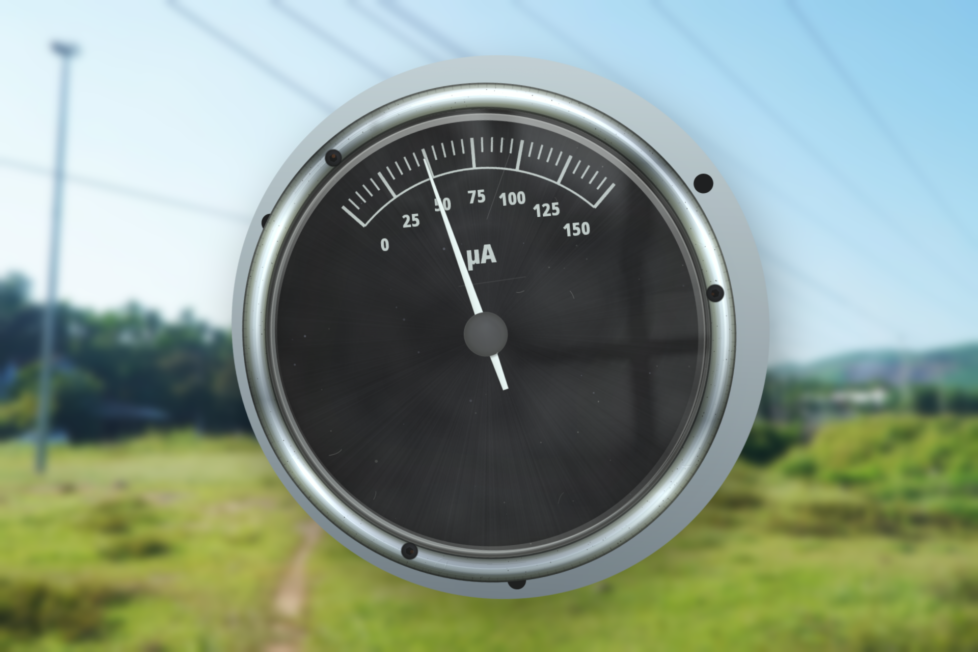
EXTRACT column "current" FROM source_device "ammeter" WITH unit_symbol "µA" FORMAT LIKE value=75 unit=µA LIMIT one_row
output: value=50 unit=µA
